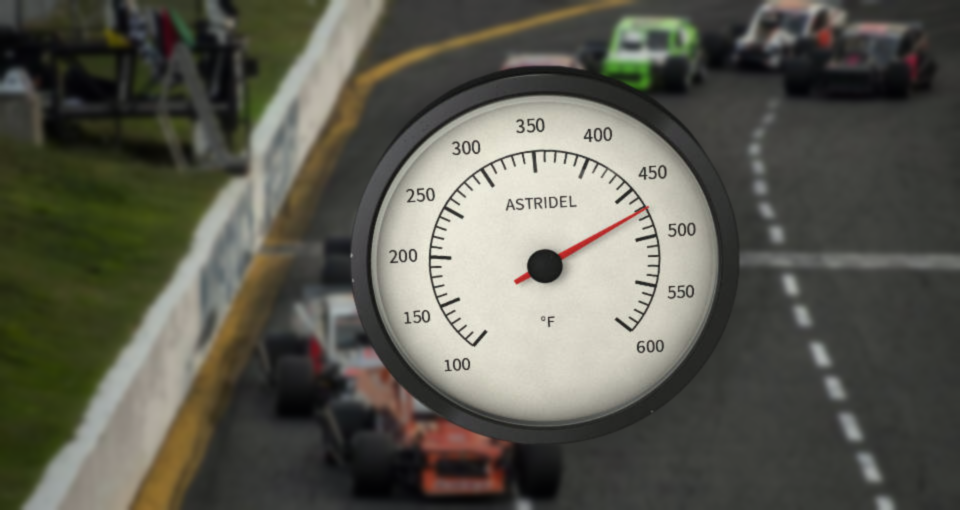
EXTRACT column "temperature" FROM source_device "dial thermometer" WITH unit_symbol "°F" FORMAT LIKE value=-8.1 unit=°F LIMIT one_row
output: value=470 unit=°F
